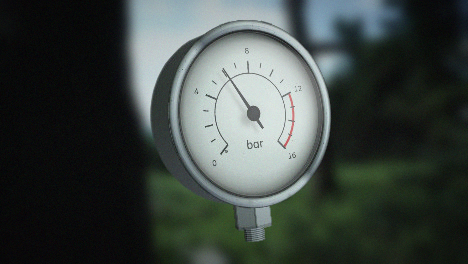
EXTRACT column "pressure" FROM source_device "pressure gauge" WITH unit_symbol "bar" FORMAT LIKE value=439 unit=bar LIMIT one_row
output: value=6 unit=bar
